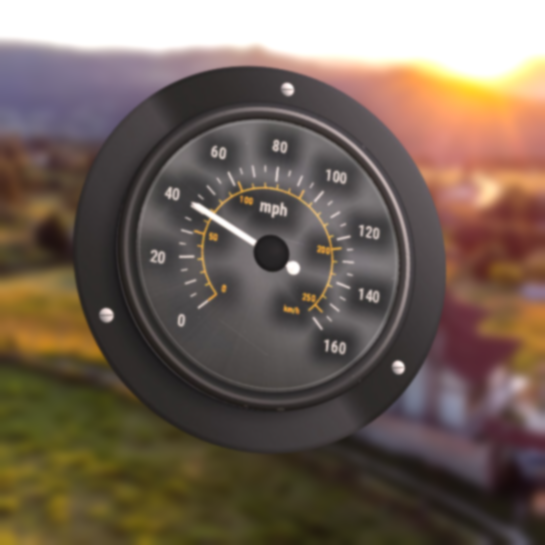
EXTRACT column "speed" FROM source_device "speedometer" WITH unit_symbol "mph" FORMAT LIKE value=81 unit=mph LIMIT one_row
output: value=40 unit=mph
